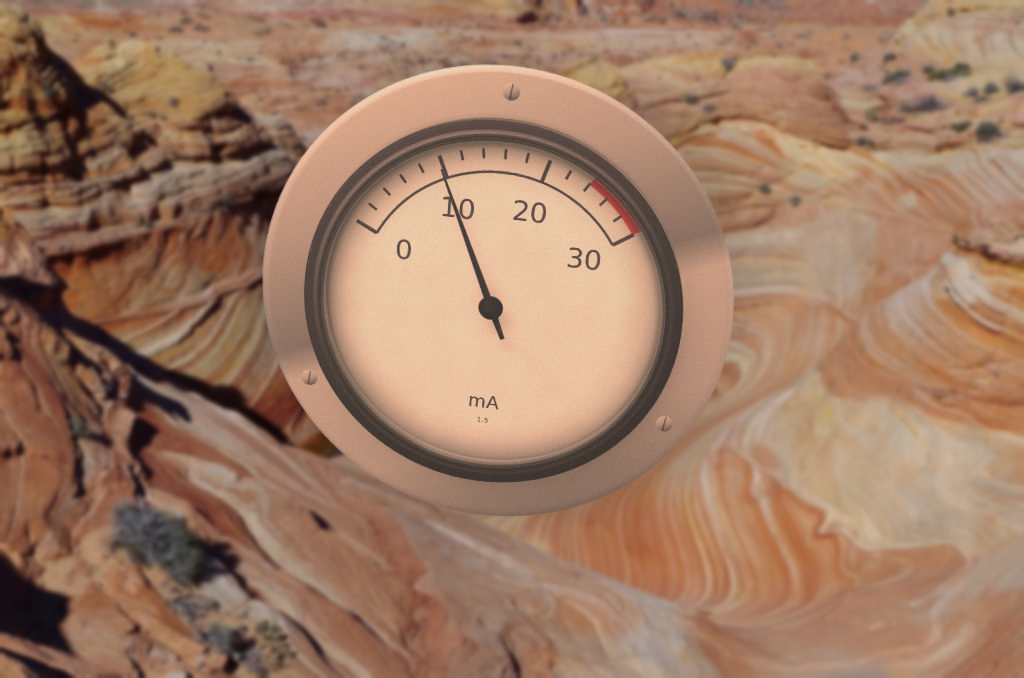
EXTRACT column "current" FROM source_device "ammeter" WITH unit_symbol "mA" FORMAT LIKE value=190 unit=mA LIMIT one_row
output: value=10 unit=mA
